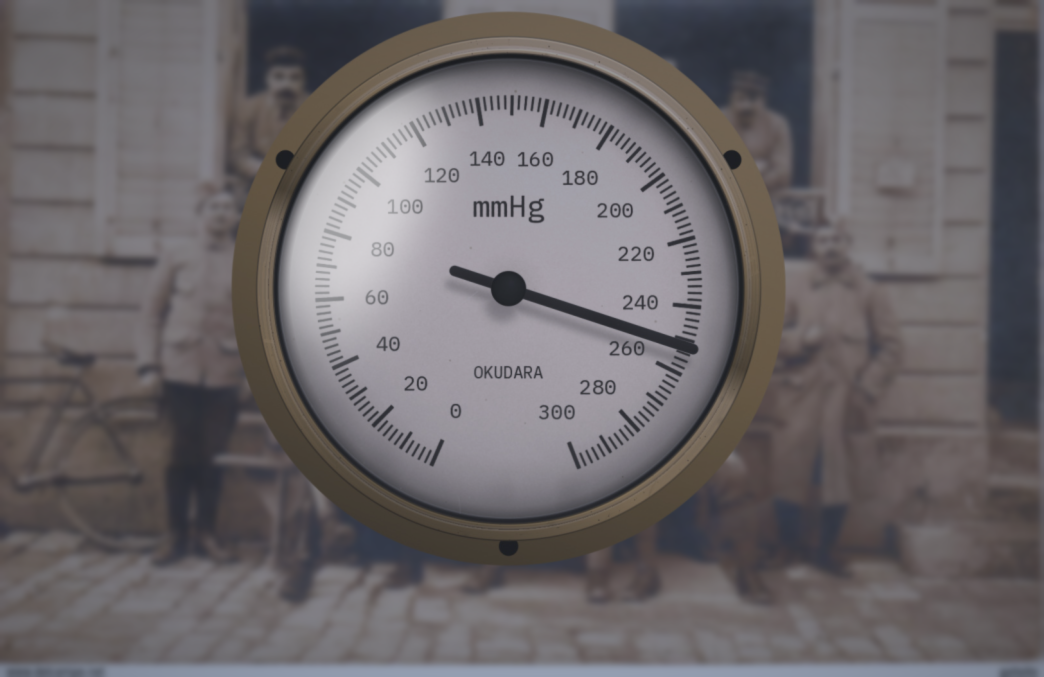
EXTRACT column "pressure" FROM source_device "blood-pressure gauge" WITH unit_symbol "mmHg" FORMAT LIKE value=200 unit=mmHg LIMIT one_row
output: value=252 unit=mmHg
